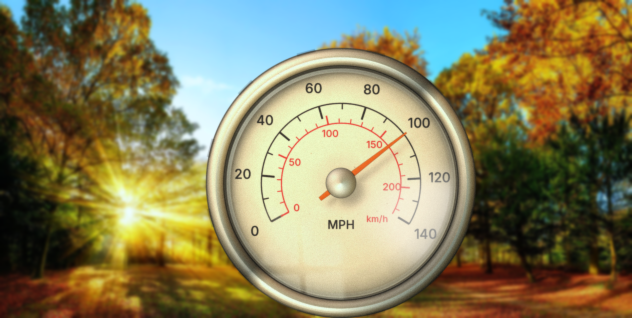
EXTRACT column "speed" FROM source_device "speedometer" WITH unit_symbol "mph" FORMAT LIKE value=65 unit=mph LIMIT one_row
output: value=100 unit=mph
